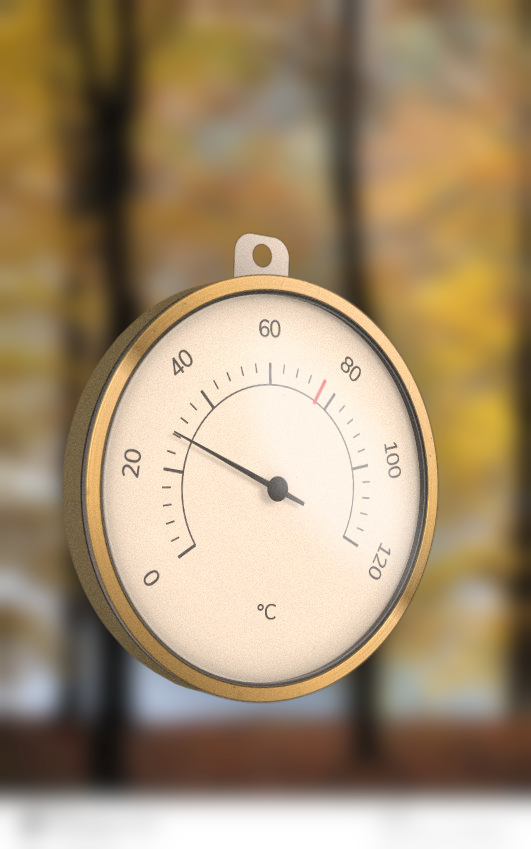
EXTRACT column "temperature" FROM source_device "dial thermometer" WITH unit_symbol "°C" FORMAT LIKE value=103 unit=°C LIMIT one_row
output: value=28 unit=°C
